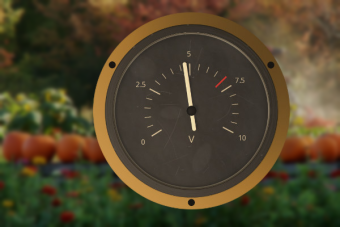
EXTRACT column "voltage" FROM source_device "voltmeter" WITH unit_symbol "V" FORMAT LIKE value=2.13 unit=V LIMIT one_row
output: value=4.75 unit=V
